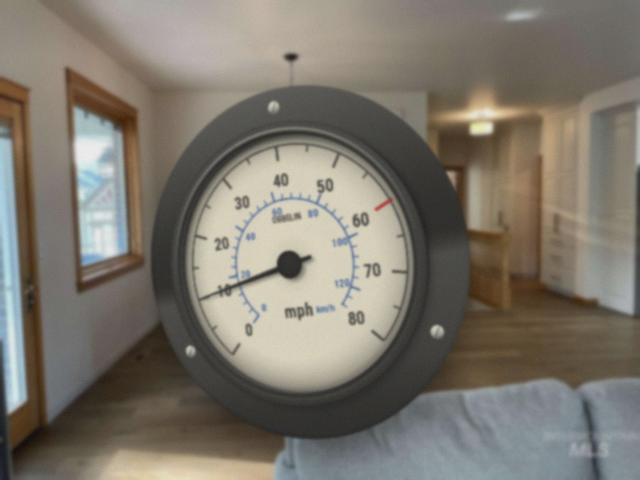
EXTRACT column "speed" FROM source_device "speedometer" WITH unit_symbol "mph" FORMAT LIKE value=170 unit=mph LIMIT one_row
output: value=10 unit=mph
